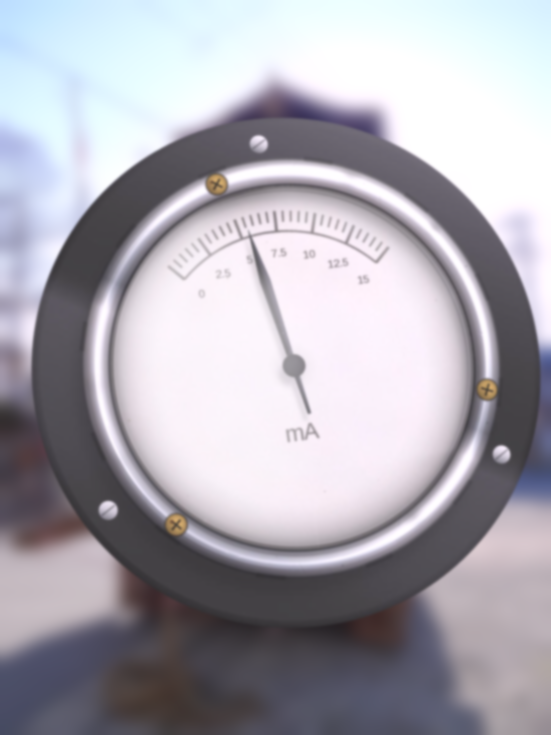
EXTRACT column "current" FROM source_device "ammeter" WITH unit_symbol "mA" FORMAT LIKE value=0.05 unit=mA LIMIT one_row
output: value=5.5 unit=mA
